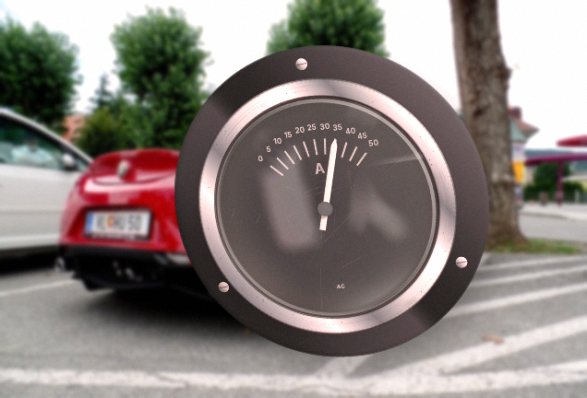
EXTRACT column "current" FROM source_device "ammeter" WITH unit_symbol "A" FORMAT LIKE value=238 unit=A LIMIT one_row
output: value=35 unit=A
